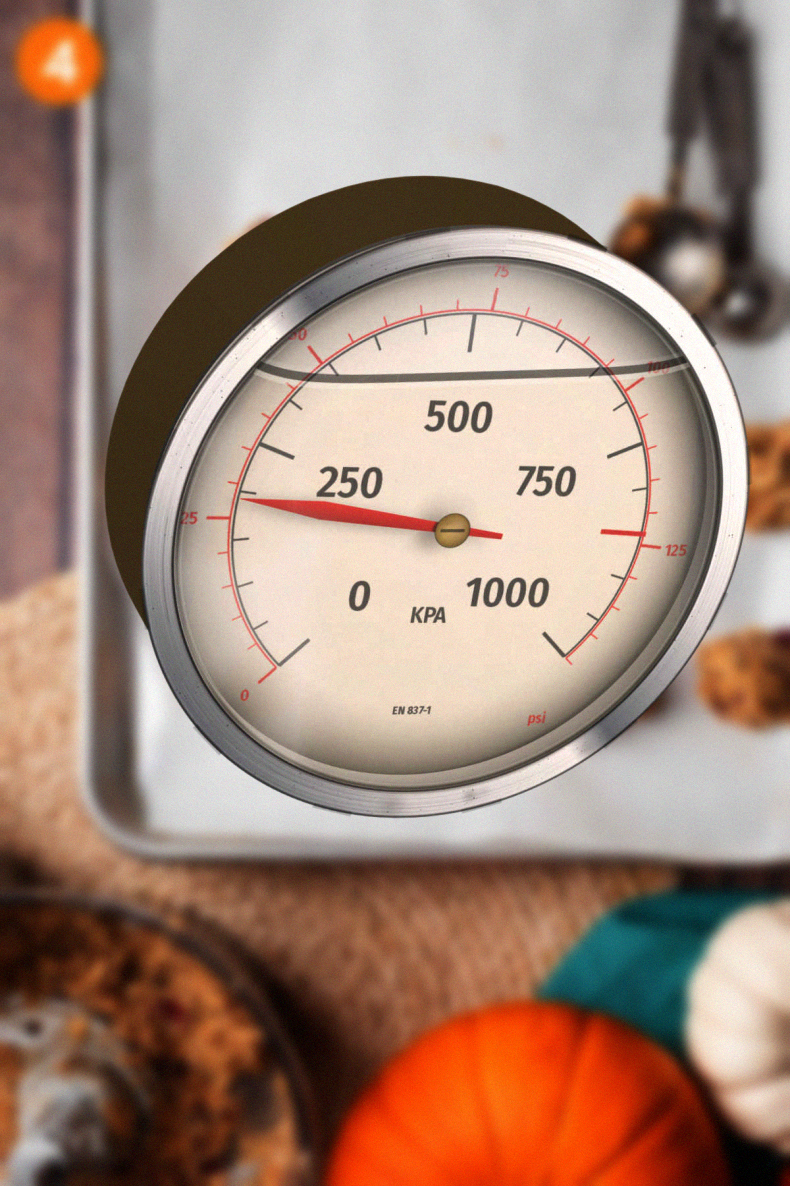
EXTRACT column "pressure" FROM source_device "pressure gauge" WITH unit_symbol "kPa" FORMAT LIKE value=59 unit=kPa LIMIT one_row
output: value=200 unit=kPa
